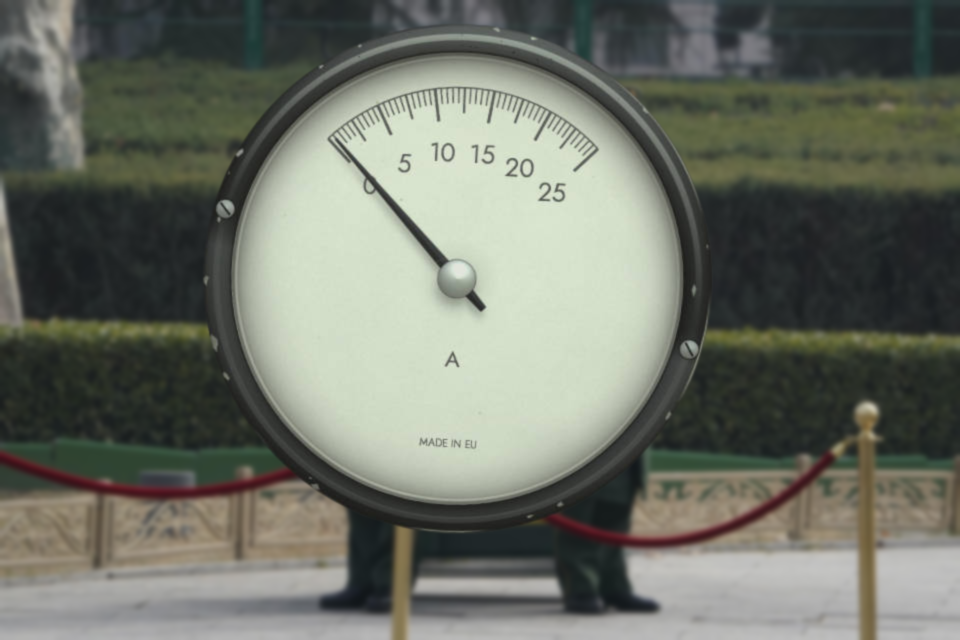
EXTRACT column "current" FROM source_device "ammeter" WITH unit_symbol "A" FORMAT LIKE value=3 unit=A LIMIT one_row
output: value=0.5 unit=A
